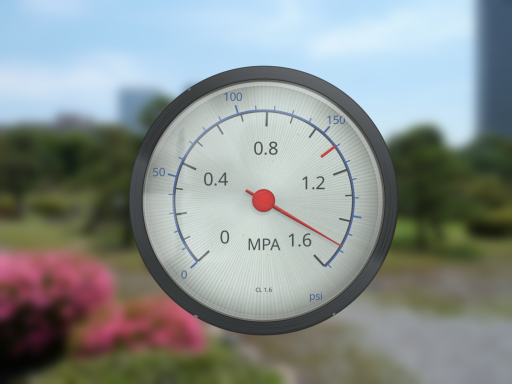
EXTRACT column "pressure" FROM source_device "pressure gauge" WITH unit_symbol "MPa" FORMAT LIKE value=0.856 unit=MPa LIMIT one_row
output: value=1.5 unit=MPa
